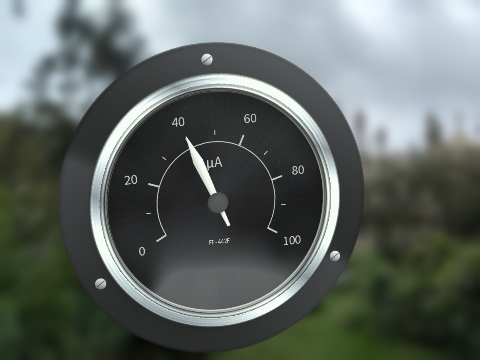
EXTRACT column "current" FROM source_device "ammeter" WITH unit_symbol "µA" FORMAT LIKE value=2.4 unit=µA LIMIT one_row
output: value=40 unit=µA
